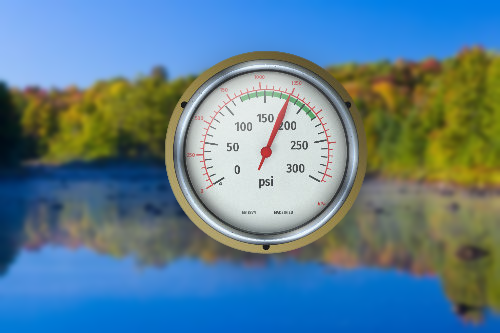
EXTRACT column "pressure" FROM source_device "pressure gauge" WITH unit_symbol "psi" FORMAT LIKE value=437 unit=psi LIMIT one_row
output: value=180 unit=psi
